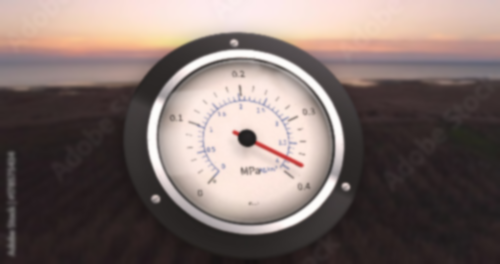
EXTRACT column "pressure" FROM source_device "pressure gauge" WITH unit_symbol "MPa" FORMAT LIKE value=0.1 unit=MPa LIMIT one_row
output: value=0.38 unit=MPa
